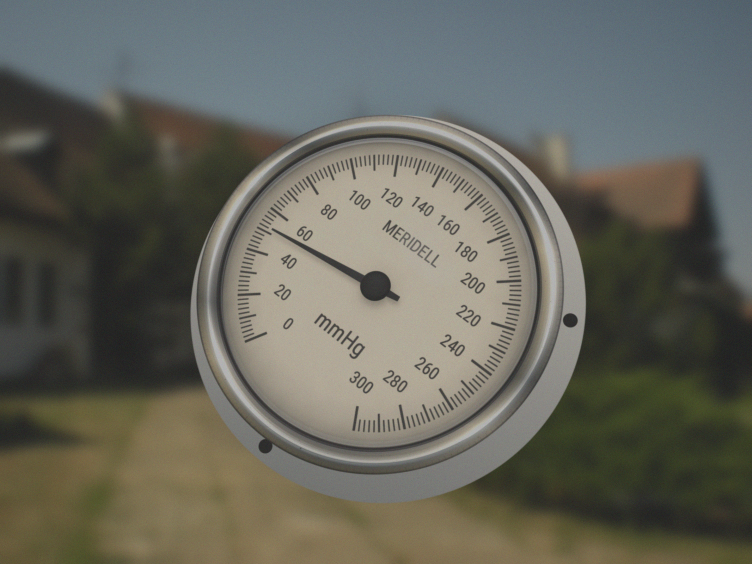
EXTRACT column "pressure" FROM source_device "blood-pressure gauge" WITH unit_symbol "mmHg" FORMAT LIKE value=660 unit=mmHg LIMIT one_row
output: value=52 unit=mmHg
